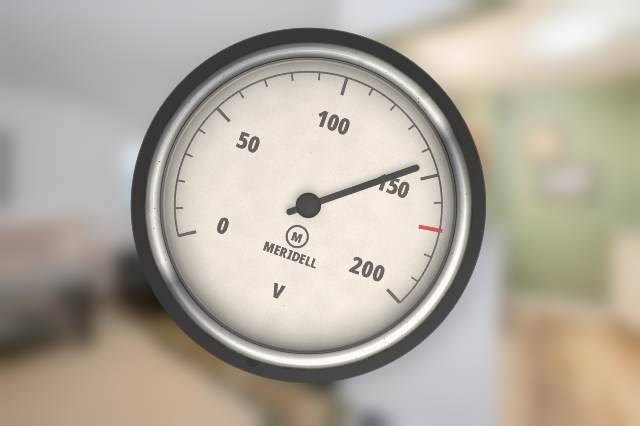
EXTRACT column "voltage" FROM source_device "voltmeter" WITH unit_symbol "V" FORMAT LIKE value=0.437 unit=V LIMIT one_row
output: value=145 unit=V
